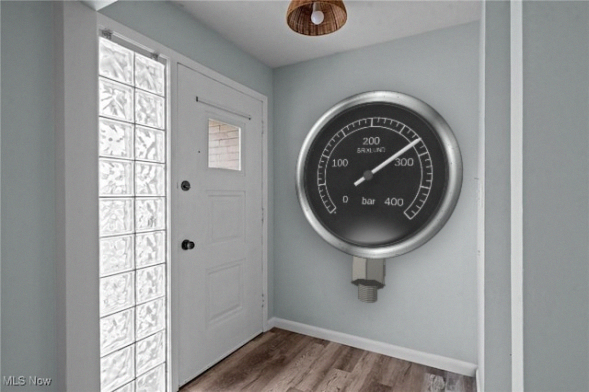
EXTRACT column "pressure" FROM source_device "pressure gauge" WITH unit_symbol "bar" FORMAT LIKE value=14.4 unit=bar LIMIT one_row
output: value=280 unit=bar
